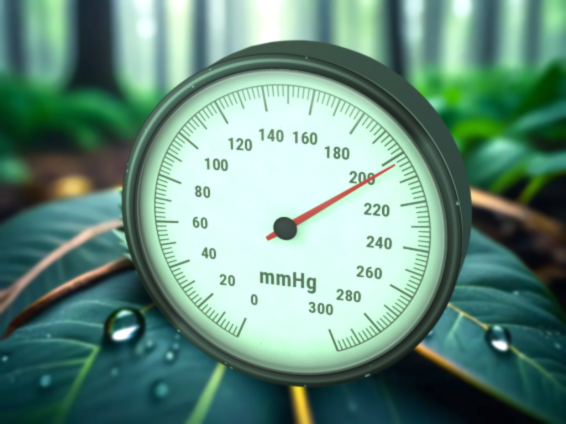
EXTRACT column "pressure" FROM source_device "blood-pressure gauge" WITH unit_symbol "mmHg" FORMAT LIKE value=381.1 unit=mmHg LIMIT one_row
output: value=202 unit=mmHg
